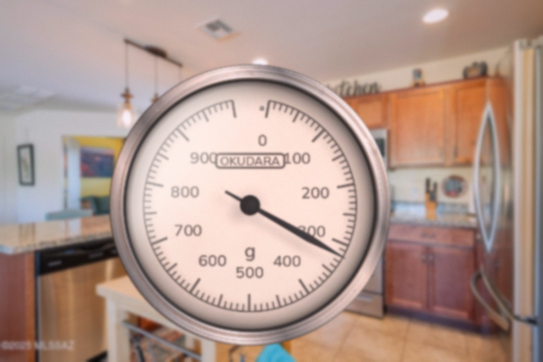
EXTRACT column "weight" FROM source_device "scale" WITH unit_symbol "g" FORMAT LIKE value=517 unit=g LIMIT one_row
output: value=320 unit=g
